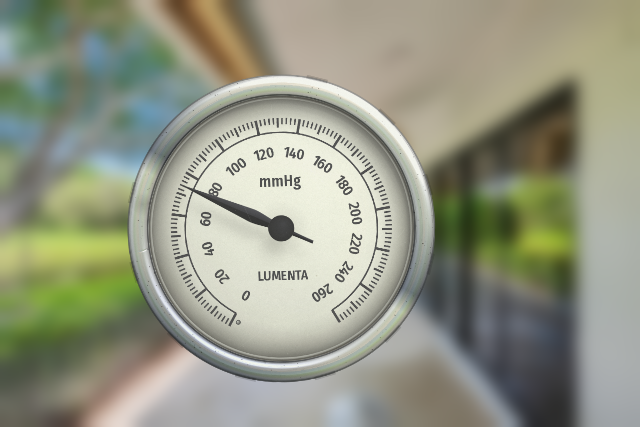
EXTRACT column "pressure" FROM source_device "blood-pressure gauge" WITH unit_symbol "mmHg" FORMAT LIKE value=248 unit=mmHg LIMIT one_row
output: value=74 unit=mmHg
